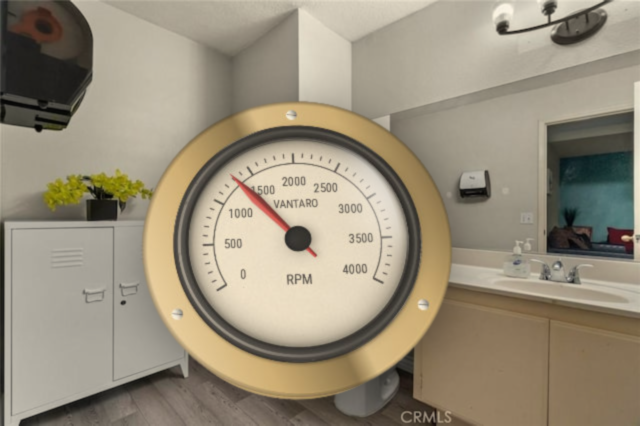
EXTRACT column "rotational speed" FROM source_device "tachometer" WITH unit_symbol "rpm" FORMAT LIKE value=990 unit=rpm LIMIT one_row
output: value=1300 unit=rpm
